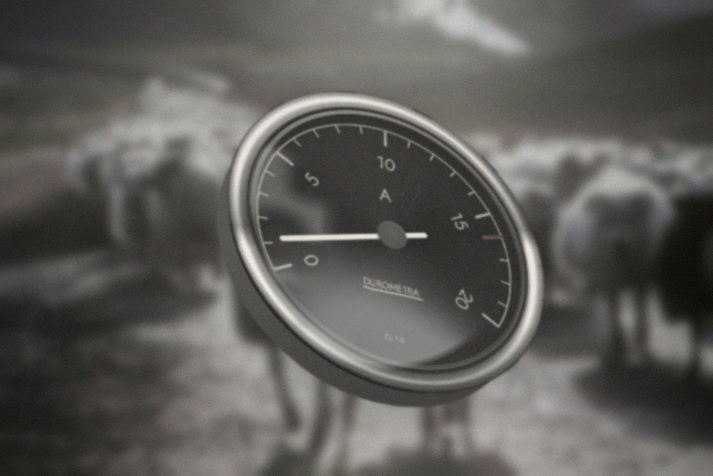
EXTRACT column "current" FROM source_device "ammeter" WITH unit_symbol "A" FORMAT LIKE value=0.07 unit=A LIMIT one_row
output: value=1 unit=A
